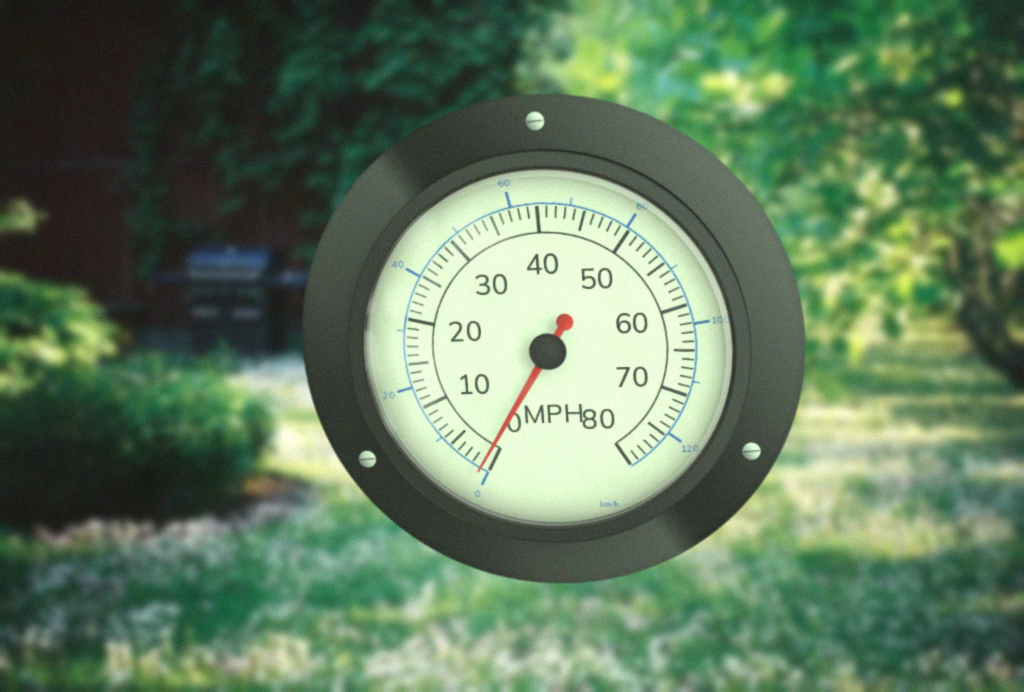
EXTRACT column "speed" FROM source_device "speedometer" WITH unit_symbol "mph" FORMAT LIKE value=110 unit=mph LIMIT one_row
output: value=1 unit=mph
